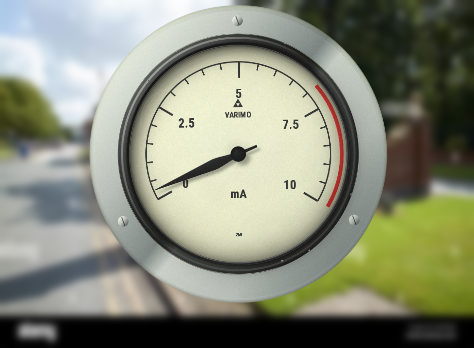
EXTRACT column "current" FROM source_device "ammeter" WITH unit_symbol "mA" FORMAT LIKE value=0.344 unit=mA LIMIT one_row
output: value=0.25 unit=mA
